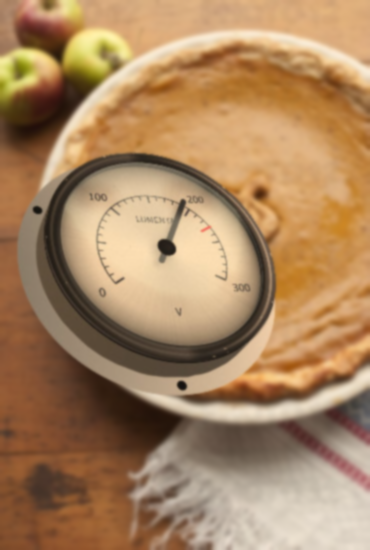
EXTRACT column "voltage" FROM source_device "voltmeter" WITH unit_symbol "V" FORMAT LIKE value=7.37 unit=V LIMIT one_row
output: value=190 unit=V
